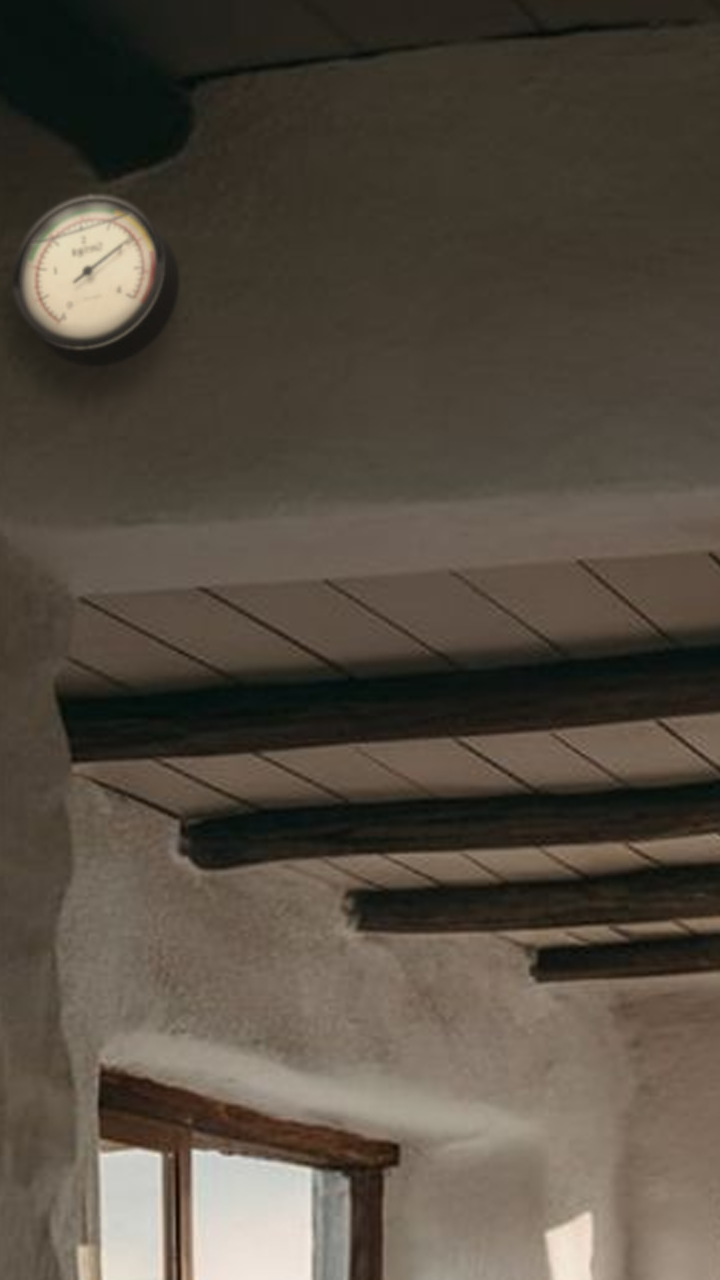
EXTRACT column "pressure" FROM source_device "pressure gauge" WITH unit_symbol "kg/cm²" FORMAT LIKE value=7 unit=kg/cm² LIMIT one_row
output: value=3 unit=kg/cm²
